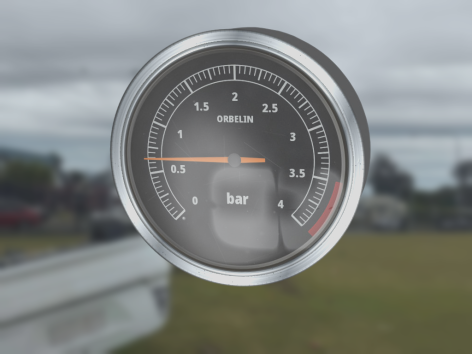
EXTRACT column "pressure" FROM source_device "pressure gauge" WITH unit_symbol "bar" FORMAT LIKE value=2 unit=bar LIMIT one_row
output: value=0.65 unit=bar
